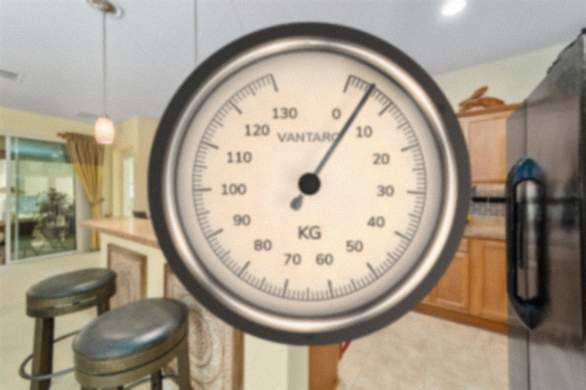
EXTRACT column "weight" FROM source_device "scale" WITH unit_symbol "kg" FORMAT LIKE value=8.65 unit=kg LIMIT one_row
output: value=5 unit=kg
